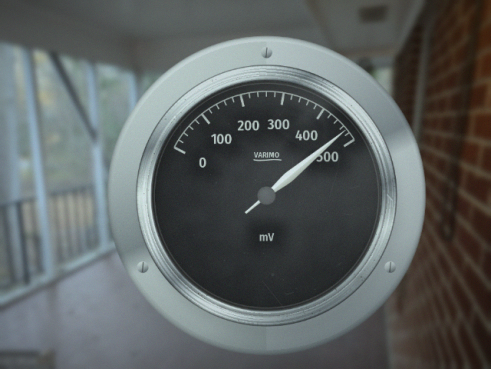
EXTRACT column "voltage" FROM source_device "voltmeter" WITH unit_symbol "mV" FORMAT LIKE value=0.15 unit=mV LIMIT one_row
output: value=470 unit=mV
